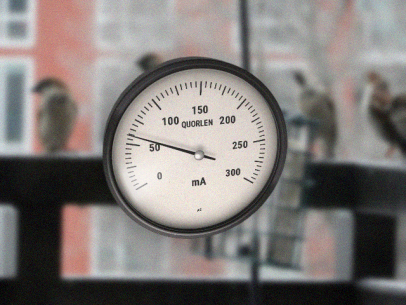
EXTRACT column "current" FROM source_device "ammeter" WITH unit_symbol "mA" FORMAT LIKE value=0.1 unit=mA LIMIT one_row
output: value=60 unit=mA
